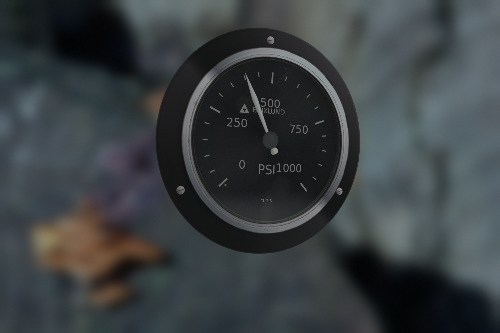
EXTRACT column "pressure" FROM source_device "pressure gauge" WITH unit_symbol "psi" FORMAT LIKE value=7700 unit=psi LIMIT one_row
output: value=400 unit=psi
